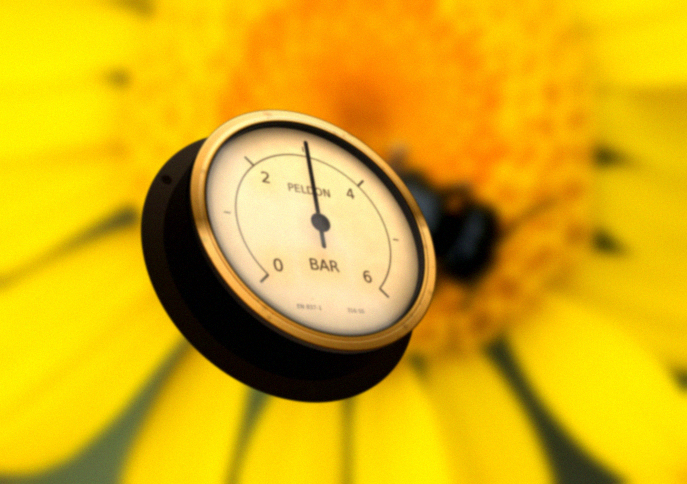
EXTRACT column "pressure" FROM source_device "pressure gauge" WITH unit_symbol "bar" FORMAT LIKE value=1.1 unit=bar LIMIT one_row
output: value=3 unit=bar
